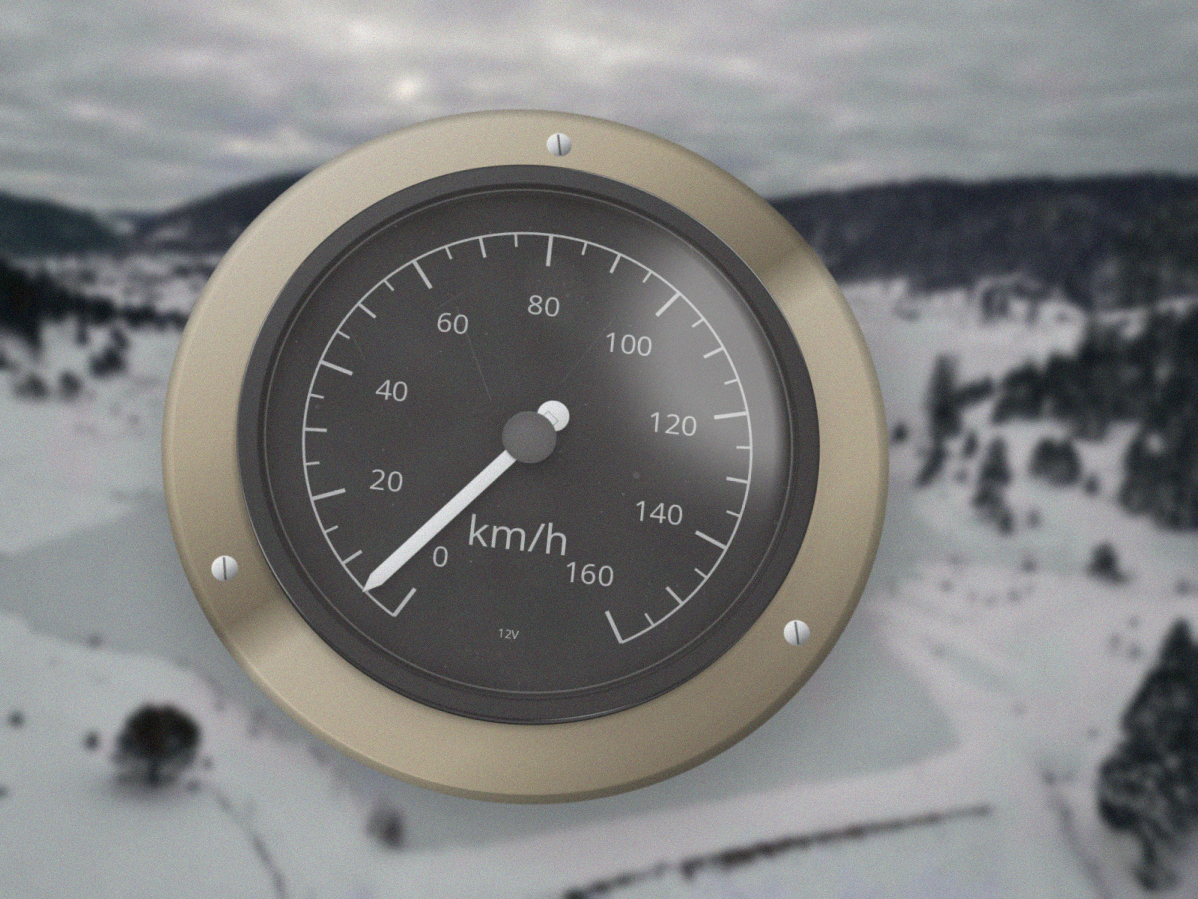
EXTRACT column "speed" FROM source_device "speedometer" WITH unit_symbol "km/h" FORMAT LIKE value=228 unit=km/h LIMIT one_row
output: value=5 unit=km/h
